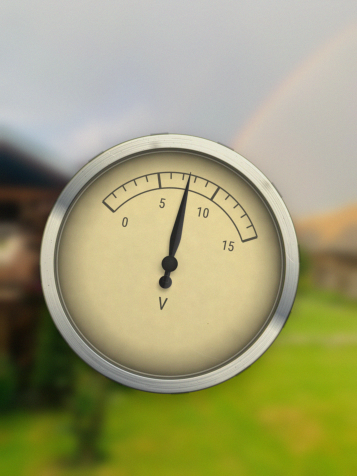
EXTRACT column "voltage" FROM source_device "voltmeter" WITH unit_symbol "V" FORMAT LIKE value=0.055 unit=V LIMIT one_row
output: value=7.5 unit=V
